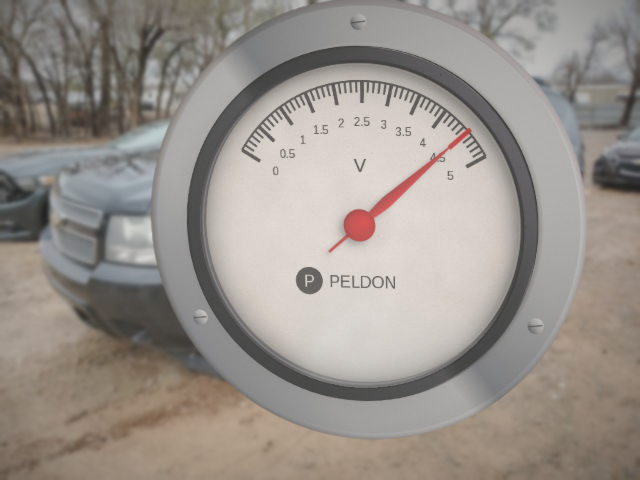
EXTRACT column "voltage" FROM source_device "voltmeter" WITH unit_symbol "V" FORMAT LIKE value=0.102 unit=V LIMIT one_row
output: value=4.5 unit=V
